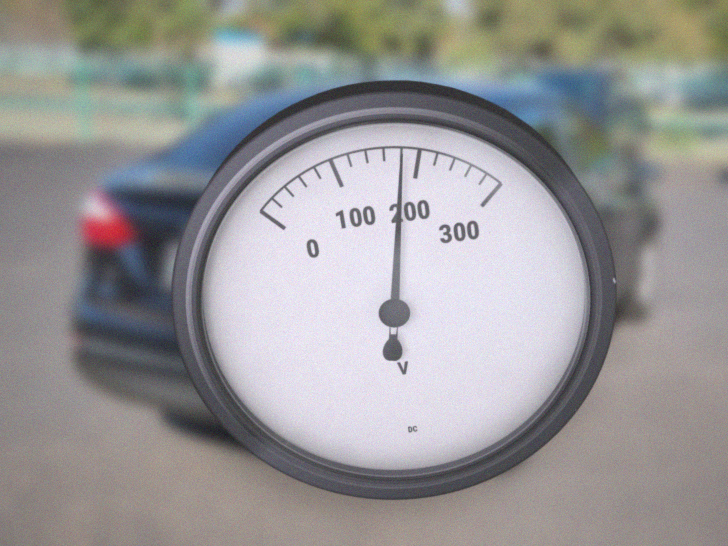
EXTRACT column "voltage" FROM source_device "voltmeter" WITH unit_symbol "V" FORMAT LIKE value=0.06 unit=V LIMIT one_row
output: value=180 unit=V
